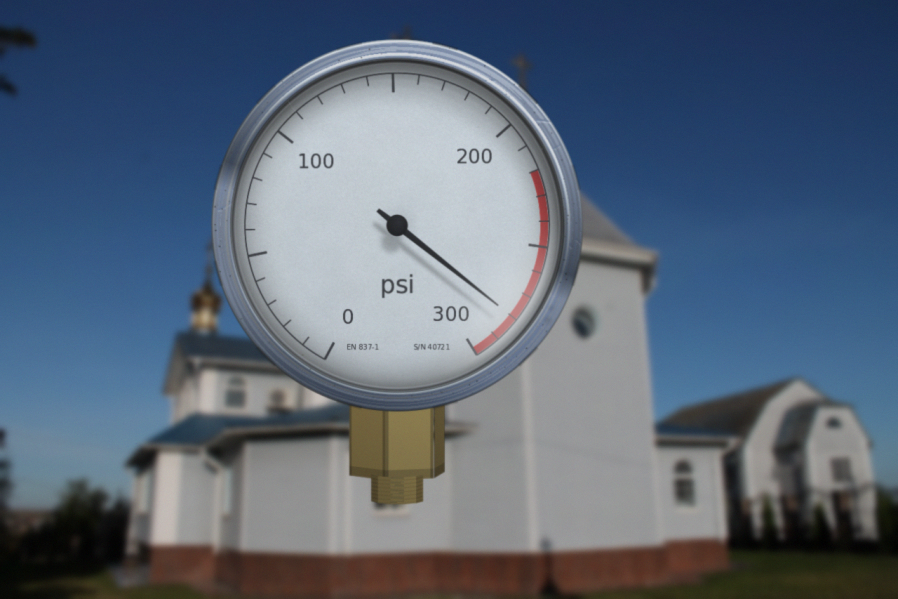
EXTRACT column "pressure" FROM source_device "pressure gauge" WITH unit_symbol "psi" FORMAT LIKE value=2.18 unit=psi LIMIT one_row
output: value=280 unit=psi
